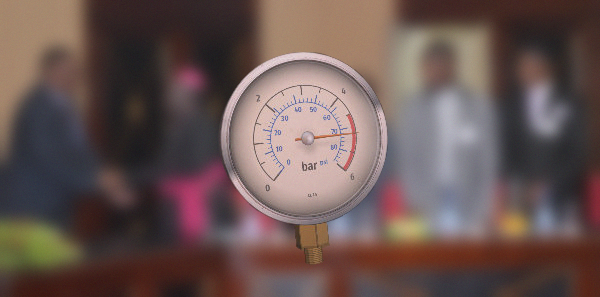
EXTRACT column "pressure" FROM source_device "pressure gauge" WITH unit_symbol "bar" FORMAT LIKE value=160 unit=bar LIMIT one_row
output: value=5 unit=bar
